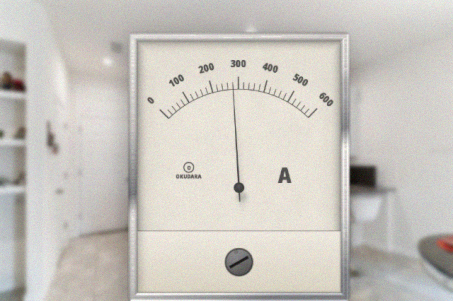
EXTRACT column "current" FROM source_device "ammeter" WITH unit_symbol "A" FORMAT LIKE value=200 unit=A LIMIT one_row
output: value=280 unit=A
